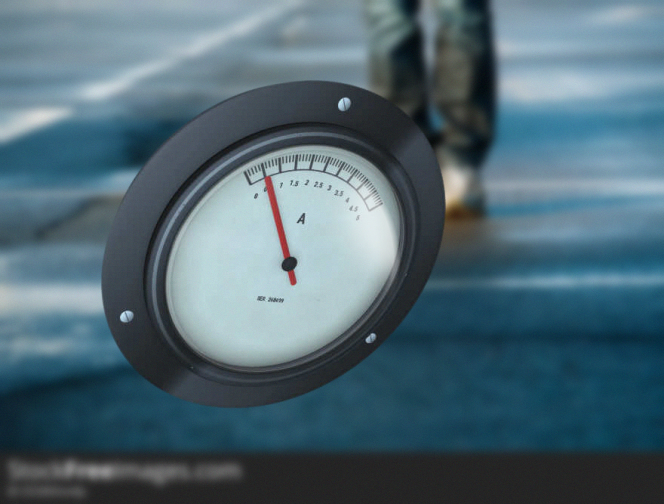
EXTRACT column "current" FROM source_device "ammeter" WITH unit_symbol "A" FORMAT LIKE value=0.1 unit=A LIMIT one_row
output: value=0.5 unit=A
